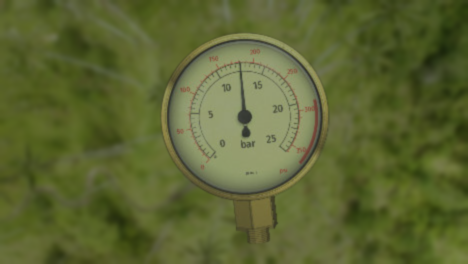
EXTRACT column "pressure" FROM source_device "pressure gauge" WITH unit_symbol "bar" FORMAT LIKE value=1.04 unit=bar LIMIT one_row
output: value=12.5 unit=bar
